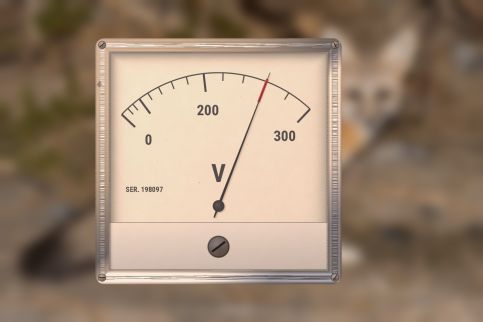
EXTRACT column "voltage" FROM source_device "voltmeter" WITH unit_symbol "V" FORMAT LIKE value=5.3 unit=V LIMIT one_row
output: value=260 unit=V
